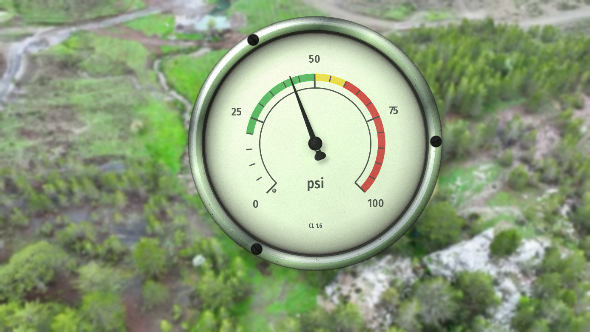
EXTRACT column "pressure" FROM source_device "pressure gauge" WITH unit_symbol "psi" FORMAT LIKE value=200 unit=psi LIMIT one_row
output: value=42.5 unit=psi
